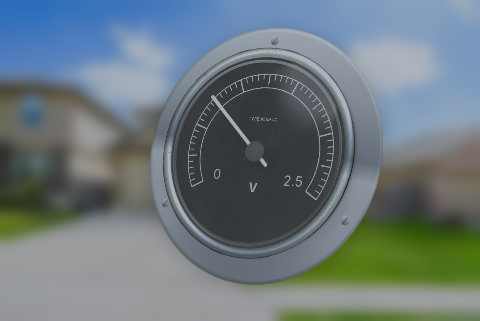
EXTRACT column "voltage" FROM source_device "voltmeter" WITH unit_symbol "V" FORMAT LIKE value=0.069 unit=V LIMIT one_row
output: value=0.75 unit=V
